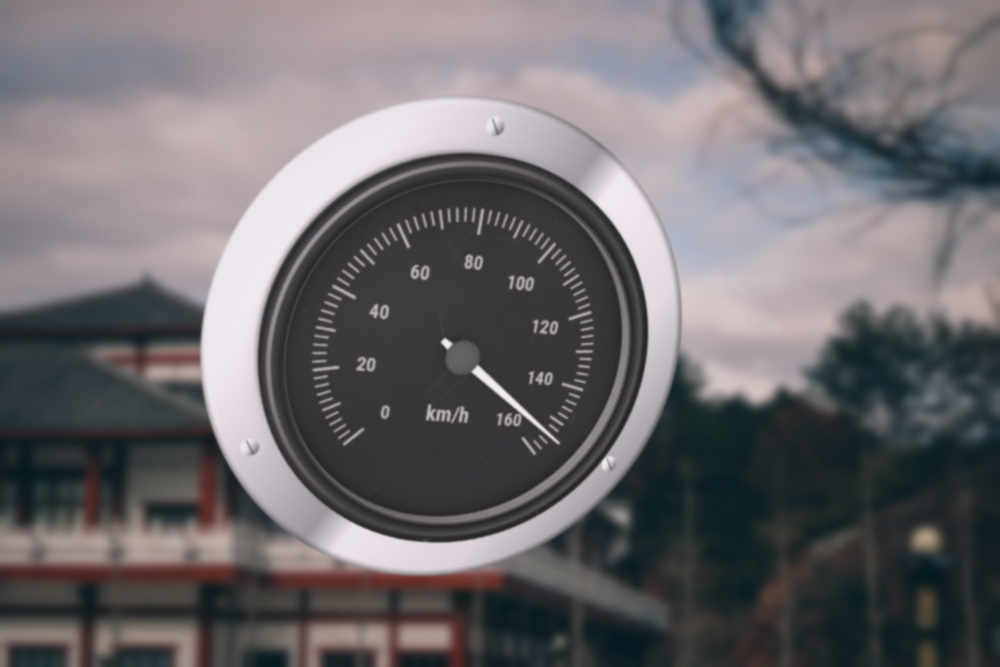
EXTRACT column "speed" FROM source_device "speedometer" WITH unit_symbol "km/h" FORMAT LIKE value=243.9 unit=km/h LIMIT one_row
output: value=154 unit=km/h
